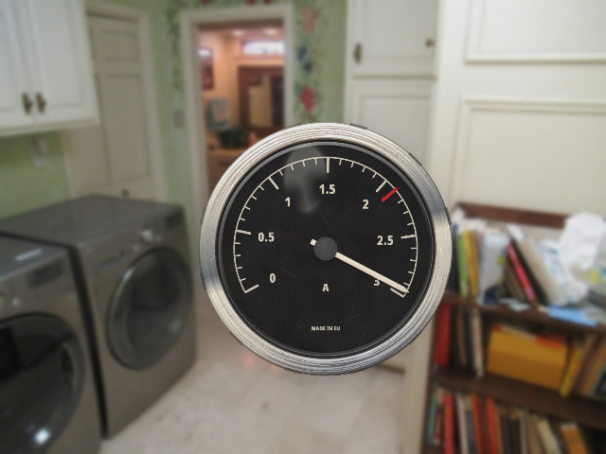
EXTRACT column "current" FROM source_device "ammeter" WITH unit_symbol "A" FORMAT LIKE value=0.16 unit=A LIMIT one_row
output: value=2.95 unit=A
